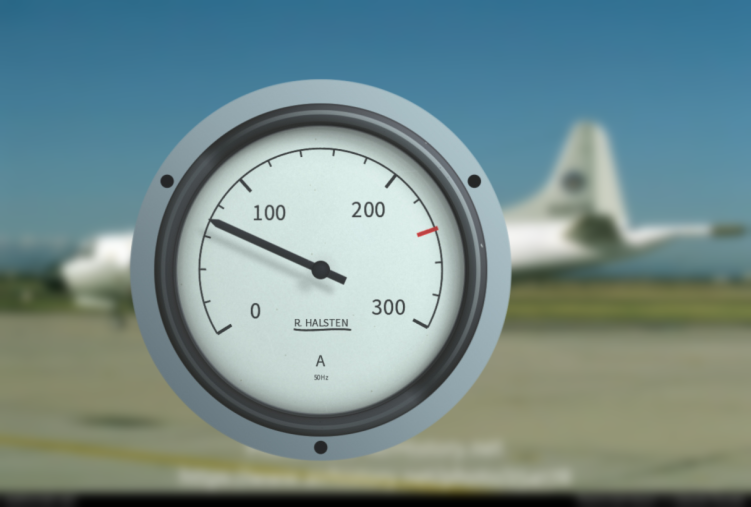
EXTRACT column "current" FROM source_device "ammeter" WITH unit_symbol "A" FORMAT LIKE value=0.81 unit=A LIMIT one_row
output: value=70 unit=A
